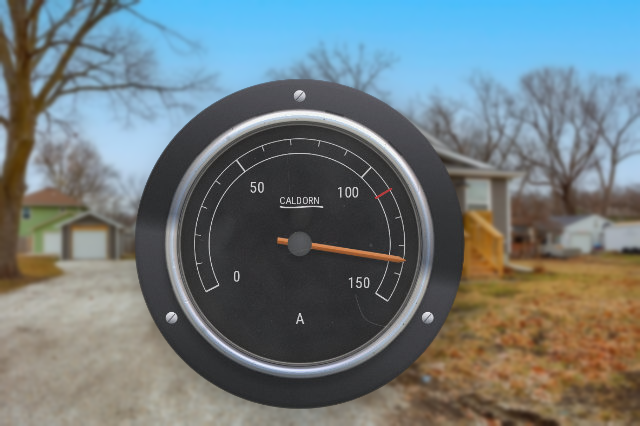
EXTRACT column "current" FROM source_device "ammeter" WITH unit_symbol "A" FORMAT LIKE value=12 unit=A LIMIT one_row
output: value=135 unit=A
